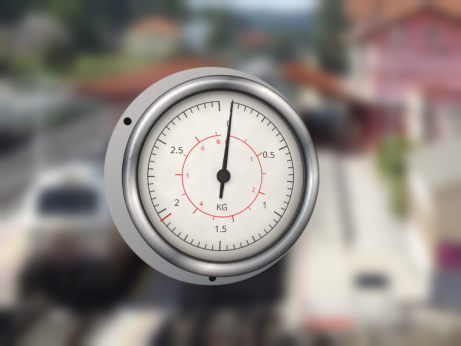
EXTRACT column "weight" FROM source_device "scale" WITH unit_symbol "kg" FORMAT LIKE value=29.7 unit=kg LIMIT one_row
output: value=0 unit=kg
